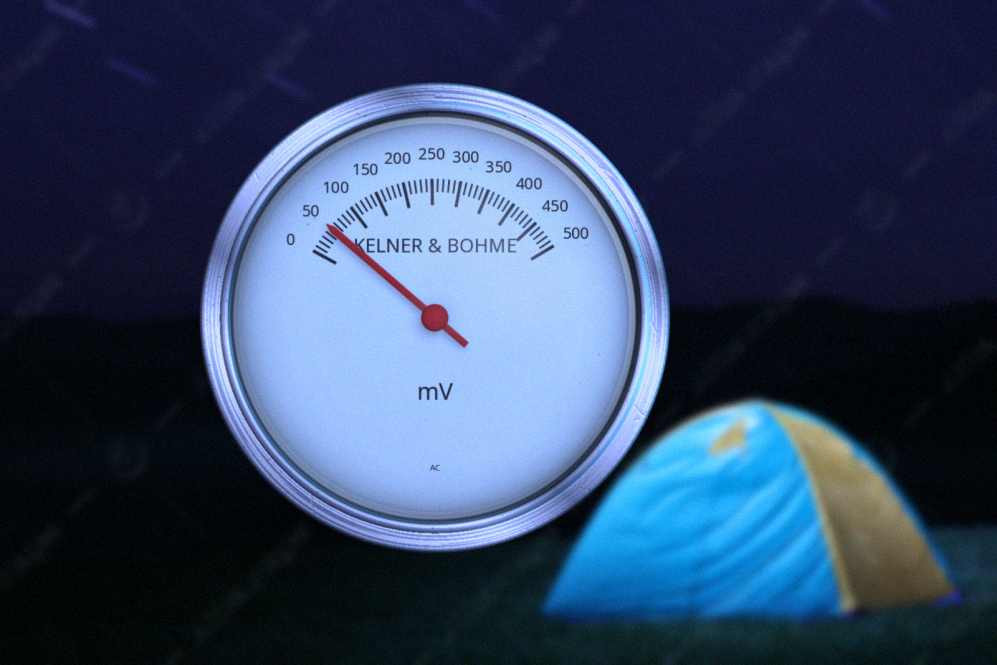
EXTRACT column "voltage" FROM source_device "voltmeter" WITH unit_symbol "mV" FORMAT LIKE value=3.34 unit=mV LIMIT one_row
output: value=50 unit=mV
